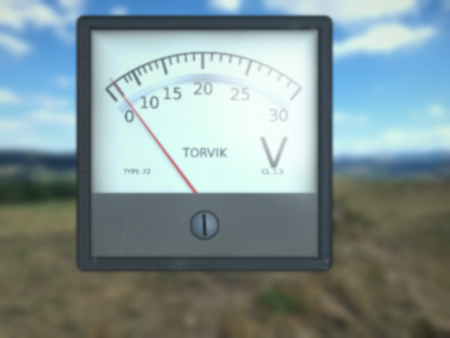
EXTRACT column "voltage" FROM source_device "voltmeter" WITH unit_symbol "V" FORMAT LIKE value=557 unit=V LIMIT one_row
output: value=5 unit=V
